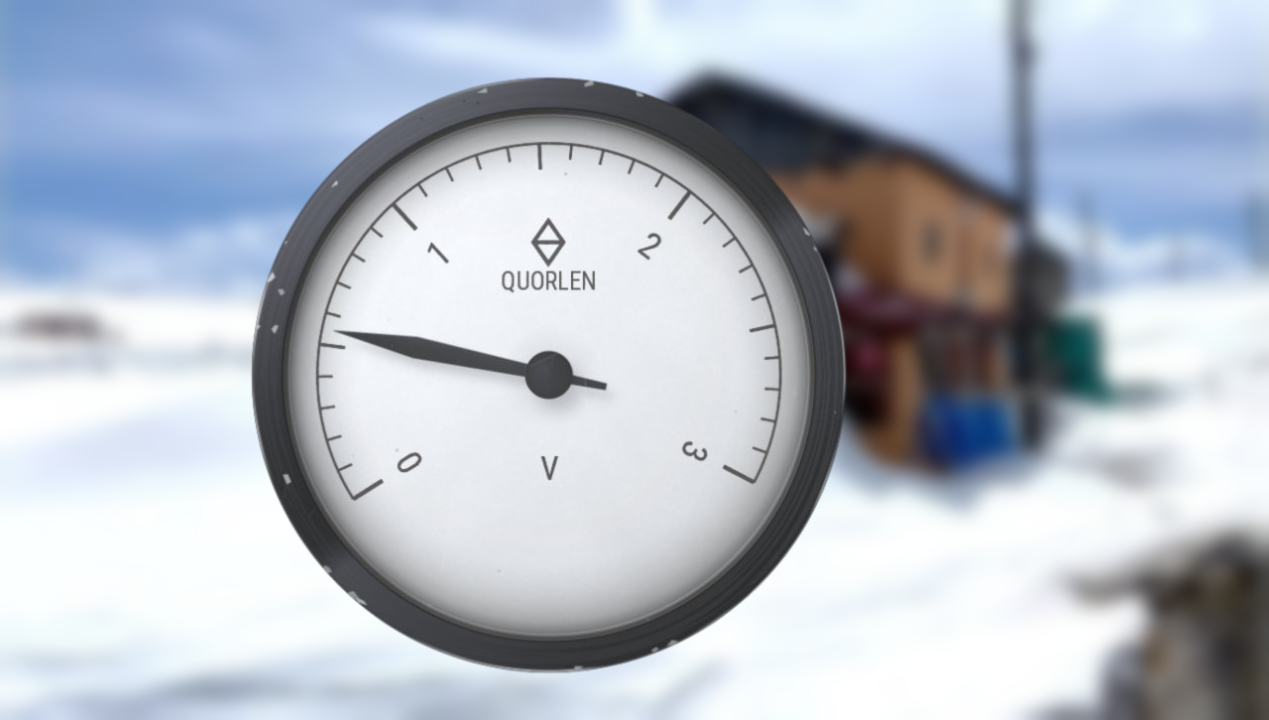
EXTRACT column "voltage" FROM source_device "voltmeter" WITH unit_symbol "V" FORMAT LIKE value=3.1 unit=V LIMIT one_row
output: value=0.55 unit=V
